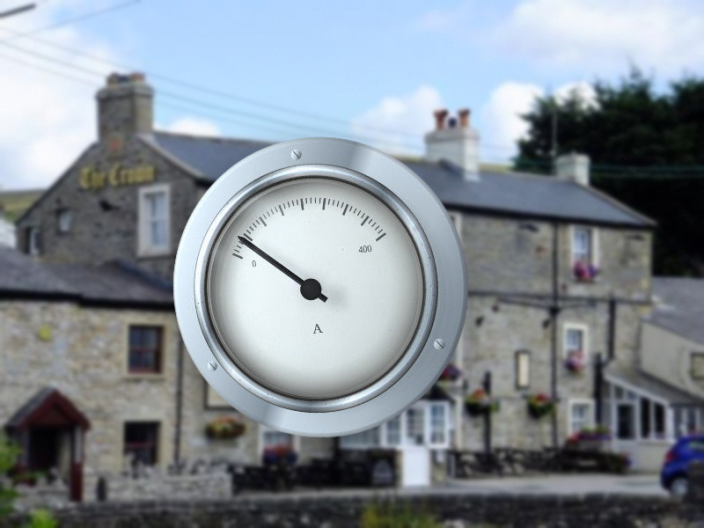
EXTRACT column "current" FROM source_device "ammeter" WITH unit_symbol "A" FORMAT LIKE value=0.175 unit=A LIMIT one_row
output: value=40 unit=A
